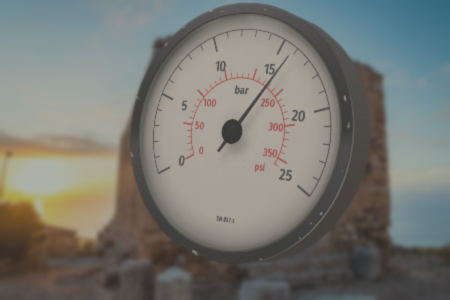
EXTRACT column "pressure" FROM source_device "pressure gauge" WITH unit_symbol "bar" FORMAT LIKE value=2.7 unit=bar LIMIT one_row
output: value=16 unit=bar
